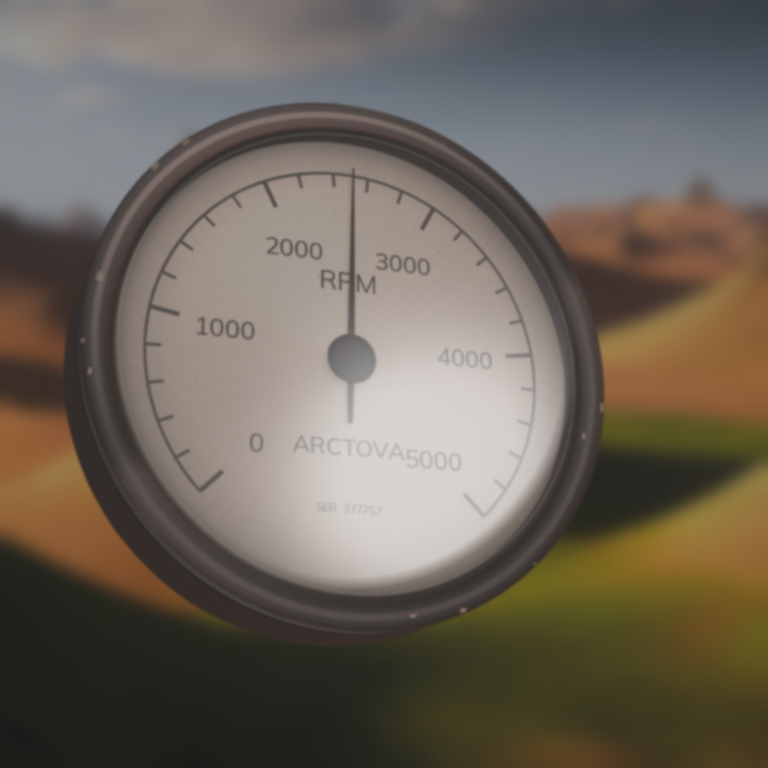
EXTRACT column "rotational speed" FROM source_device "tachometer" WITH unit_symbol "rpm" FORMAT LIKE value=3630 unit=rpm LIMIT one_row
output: value=2500 unit=rpm
